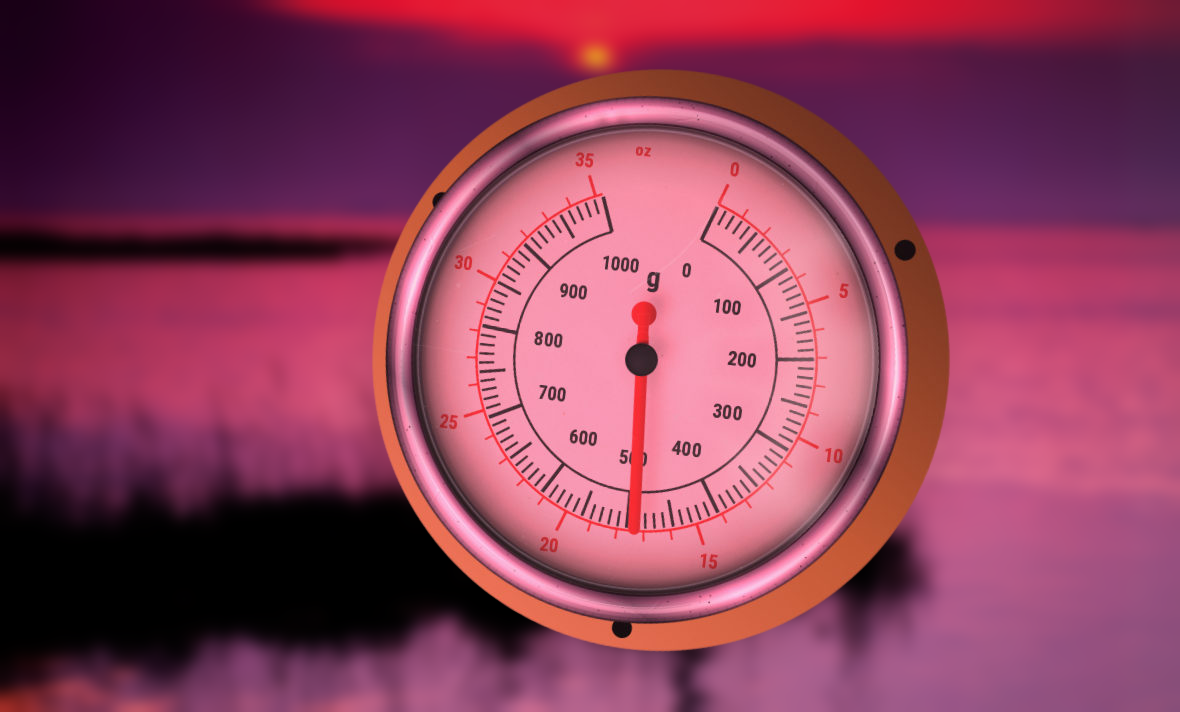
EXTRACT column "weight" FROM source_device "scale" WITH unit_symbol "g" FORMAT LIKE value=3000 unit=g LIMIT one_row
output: value=490 unit=g
